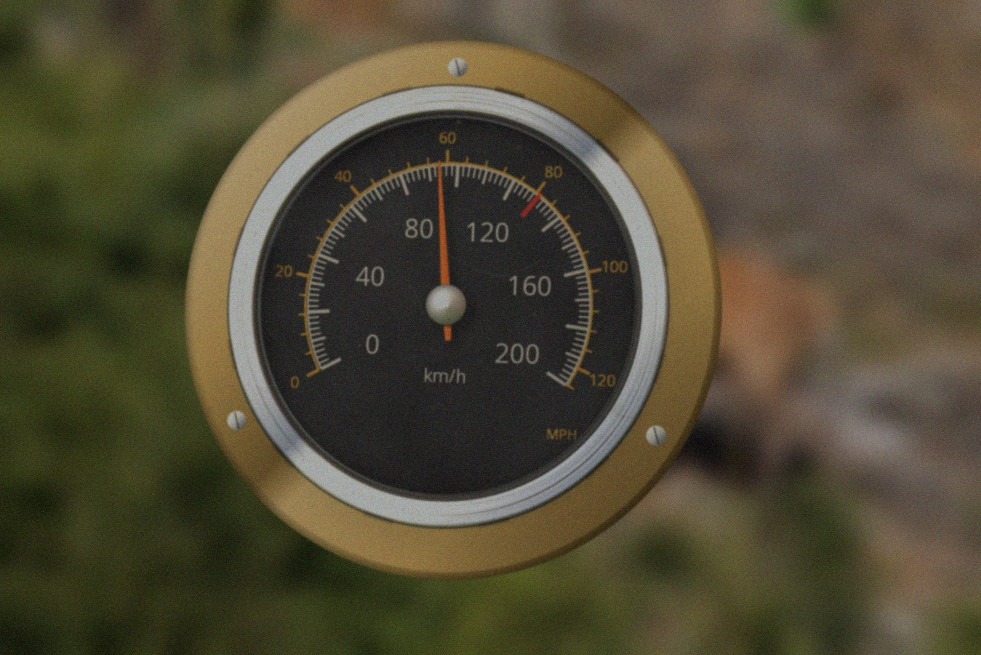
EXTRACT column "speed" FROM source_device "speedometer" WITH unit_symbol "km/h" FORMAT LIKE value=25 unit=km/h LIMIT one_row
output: value=94 unit=km/h
